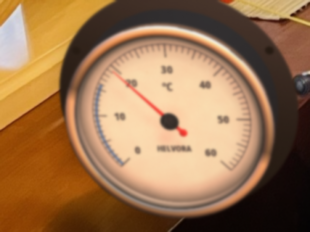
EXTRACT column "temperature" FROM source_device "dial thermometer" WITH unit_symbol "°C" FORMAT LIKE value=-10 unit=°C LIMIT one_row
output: value=20 unit=°C
